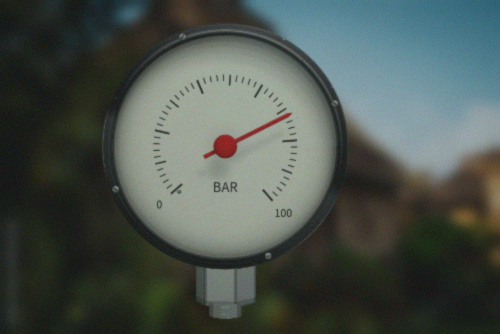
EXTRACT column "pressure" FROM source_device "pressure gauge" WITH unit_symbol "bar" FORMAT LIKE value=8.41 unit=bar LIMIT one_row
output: value=72 unit=bar
